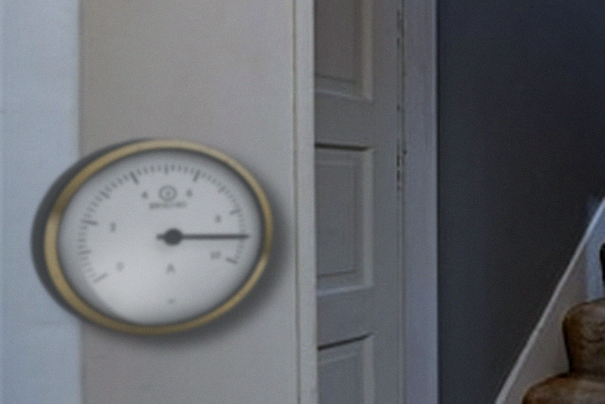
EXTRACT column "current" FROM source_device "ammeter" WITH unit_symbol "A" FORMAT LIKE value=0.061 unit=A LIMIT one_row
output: value=9 unit=A
